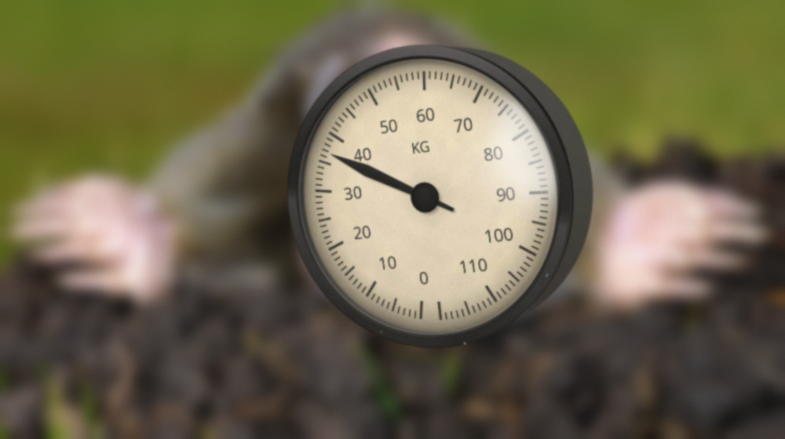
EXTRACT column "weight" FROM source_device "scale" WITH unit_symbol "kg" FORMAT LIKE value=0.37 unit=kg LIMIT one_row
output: value=37 unit=kg
